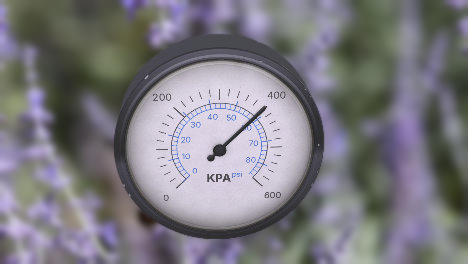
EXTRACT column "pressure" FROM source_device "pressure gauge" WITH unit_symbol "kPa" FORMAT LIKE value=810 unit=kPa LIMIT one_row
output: value=400 unit=kPa
